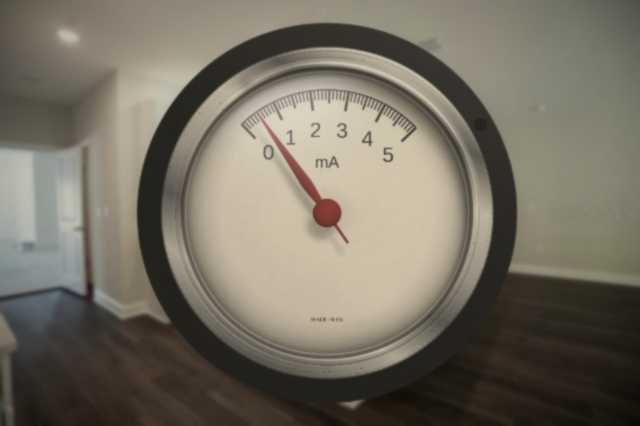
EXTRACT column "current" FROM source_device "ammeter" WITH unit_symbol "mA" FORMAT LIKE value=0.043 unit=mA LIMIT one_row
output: value=0.5 unit=mA
